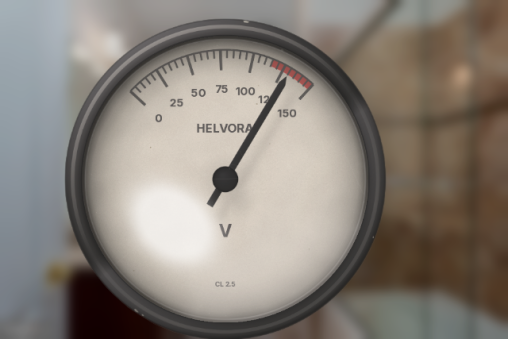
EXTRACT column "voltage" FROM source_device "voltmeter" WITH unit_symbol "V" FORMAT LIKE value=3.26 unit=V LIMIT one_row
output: value=130 unit=V
